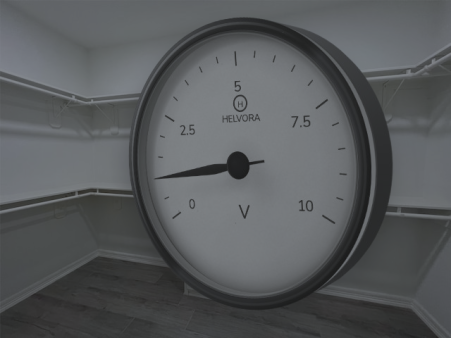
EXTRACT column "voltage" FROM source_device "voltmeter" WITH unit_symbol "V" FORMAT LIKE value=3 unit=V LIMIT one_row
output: value=1 unit=V
